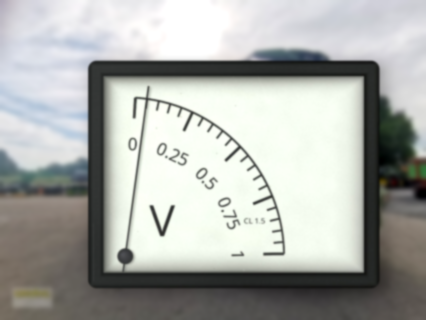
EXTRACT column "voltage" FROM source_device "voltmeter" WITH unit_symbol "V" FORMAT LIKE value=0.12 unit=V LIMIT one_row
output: value=0.05 unit=V
